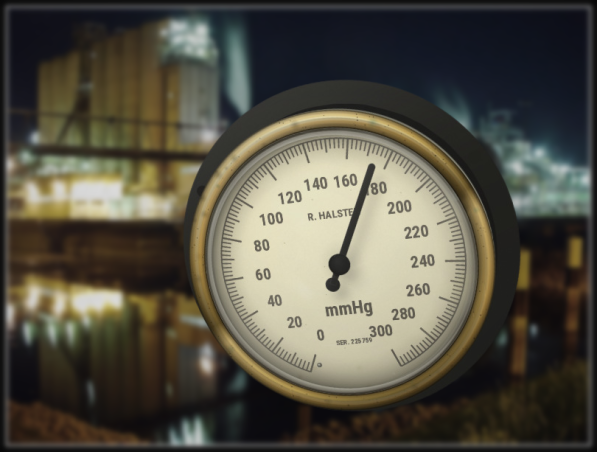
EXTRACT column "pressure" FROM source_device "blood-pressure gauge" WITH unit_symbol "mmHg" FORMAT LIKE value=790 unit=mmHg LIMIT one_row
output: value=174 unit=mmHg
